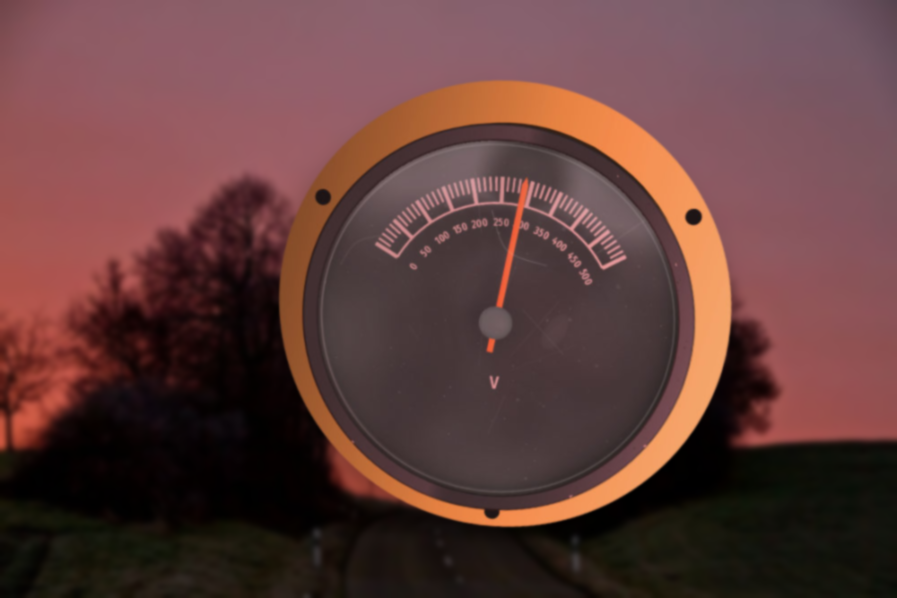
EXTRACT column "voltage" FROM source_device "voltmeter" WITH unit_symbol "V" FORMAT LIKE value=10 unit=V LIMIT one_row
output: value=290 unit=V
